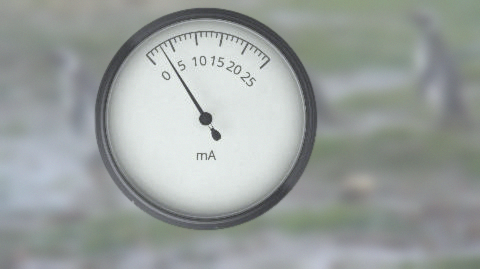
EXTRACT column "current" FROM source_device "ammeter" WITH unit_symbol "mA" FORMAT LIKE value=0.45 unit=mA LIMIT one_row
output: value=3 unit=mA
